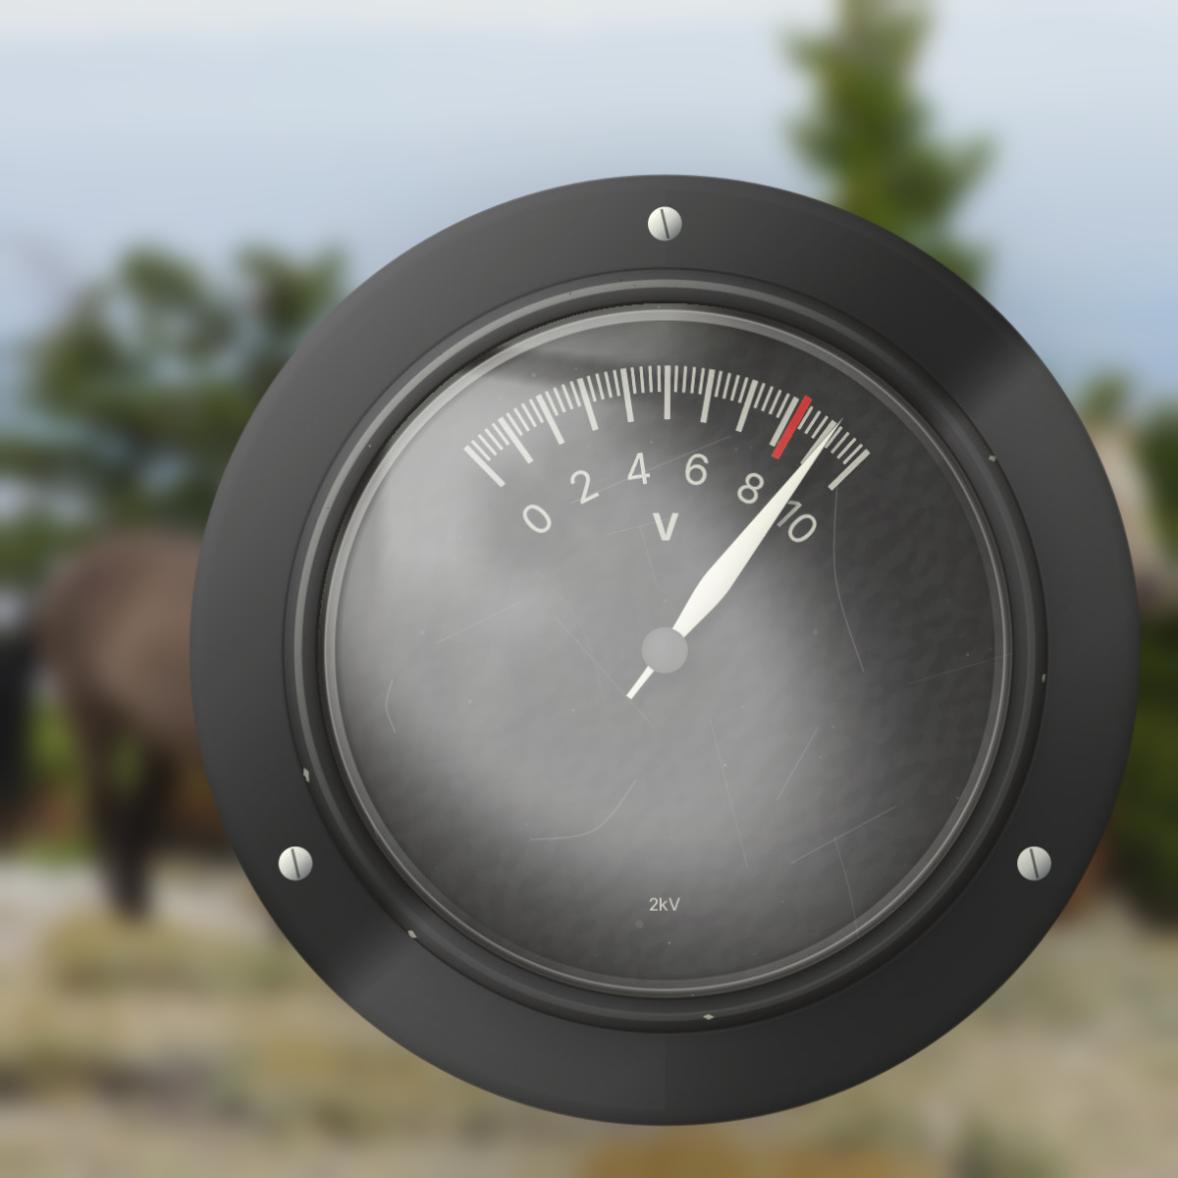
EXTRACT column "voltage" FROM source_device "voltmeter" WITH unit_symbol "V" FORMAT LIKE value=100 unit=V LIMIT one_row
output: value=9.1 unit=V
